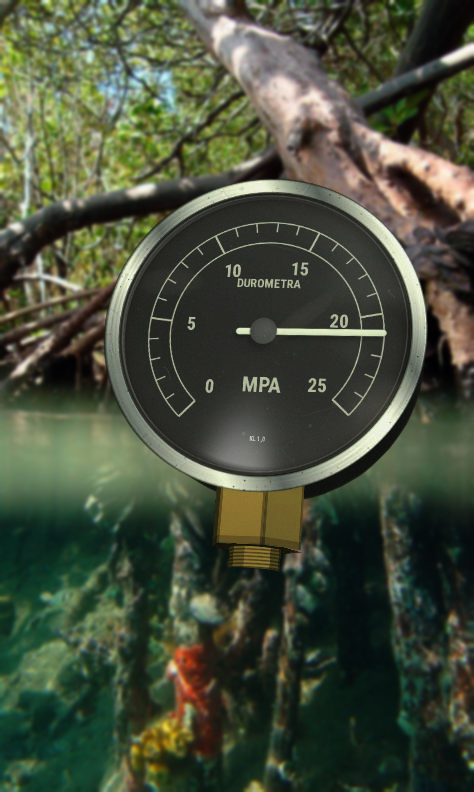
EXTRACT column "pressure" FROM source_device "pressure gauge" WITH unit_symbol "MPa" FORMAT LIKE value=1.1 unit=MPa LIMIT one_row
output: value=21 unit=MPa
